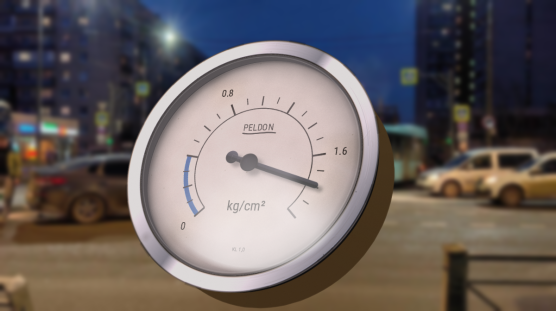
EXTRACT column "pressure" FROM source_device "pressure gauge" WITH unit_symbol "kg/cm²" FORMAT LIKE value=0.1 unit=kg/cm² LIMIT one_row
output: value=1.8 unit=kg/cm²
